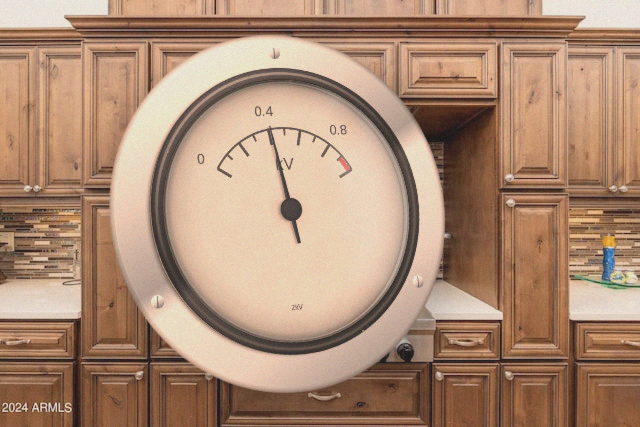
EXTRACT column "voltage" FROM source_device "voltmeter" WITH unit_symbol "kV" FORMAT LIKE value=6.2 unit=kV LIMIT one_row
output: value=0.4 unit=kV
